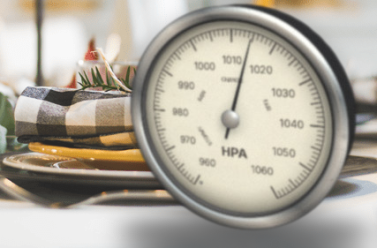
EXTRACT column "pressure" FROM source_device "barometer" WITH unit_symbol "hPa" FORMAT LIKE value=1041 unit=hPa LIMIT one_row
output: value=1015 unit=hPa
